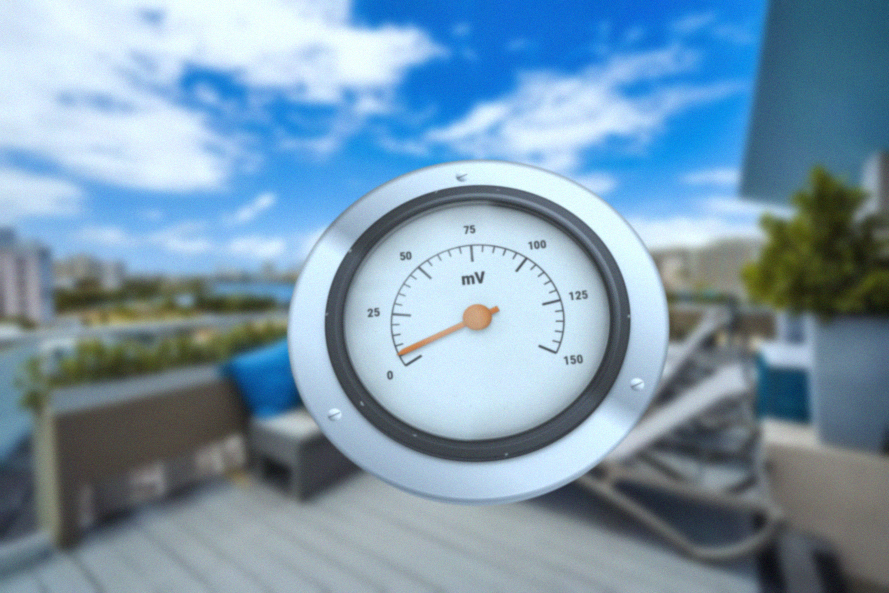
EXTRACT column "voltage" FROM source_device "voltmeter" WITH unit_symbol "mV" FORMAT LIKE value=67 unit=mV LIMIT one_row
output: value=5 unit=mV
